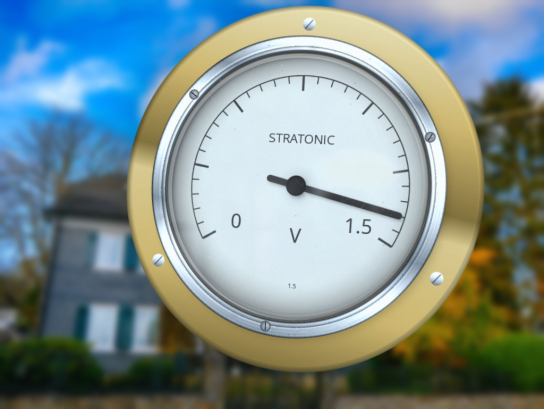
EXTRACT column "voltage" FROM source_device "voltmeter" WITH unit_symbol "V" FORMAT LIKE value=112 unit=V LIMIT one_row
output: value=1.4 unit=V
